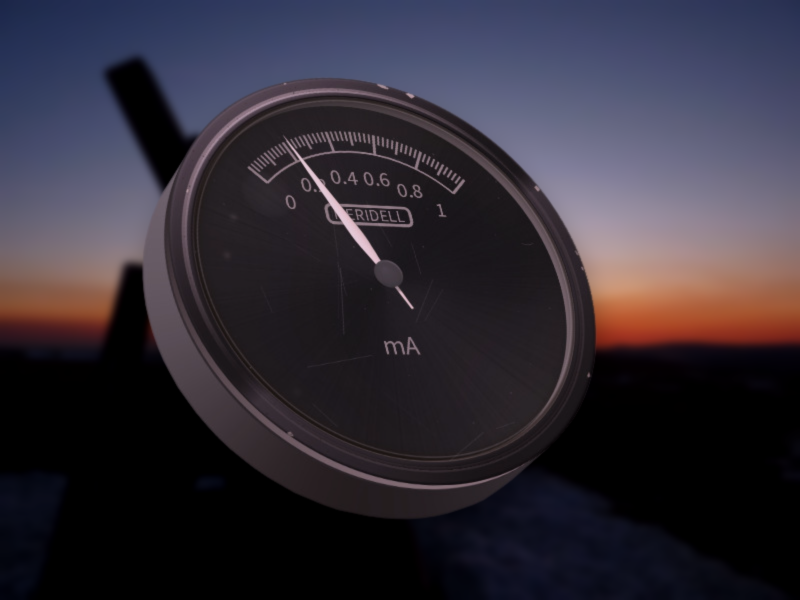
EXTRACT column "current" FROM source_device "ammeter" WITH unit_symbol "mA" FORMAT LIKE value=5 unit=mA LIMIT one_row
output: value=0.2 unit=mA
